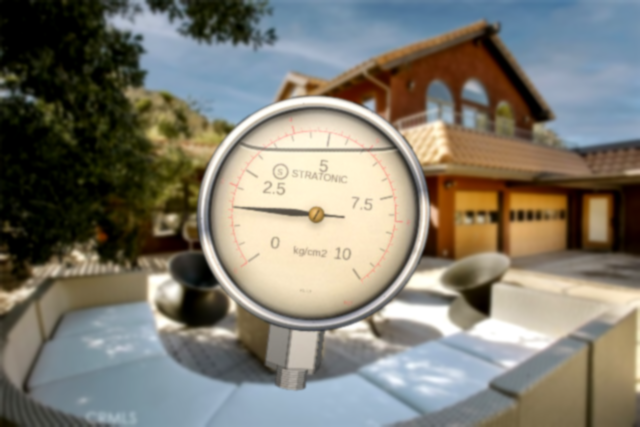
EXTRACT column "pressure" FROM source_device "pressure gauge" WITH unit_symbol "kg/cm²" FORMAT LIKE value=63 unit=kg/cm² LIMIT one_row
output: value=1.5 unit=kg/cm²
